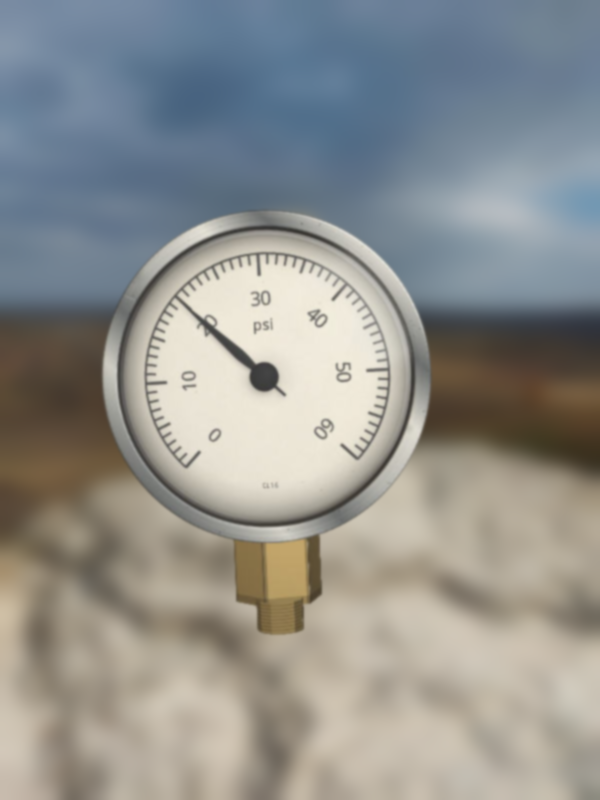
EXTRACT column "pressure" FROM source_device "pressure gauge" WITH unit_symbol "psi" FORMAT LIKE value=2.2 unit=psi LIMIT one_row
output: value=20 unit=psi
